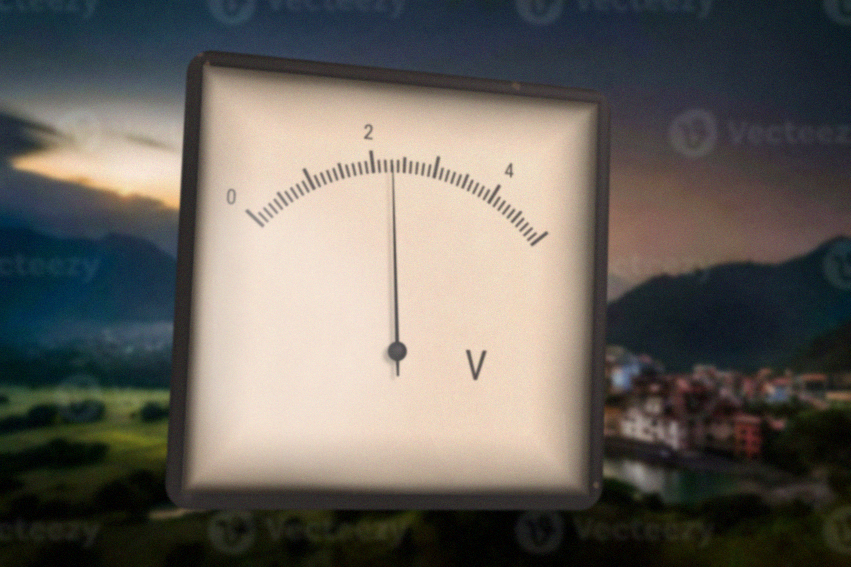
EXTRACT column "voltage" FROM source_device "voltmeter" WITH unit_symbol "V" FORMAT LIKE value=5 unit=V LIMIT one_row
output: value=2.3 unit=V
